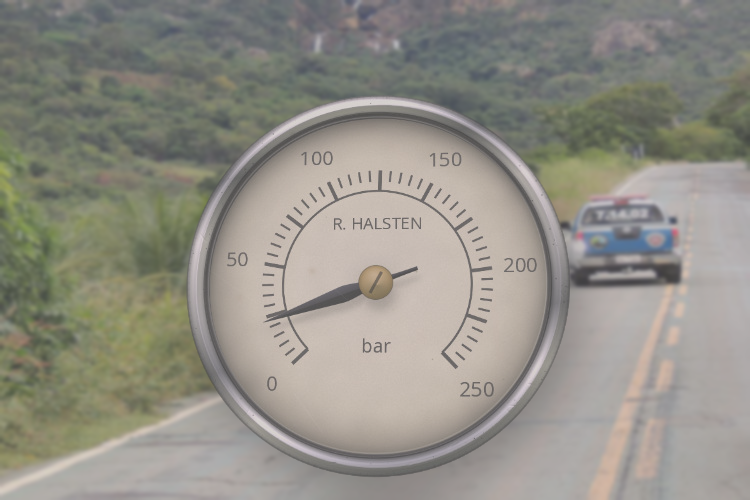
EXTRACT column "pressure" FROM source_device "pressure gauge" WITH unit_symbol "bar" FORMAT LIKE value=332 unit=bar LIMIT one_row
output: value=22.5 unit=bar
